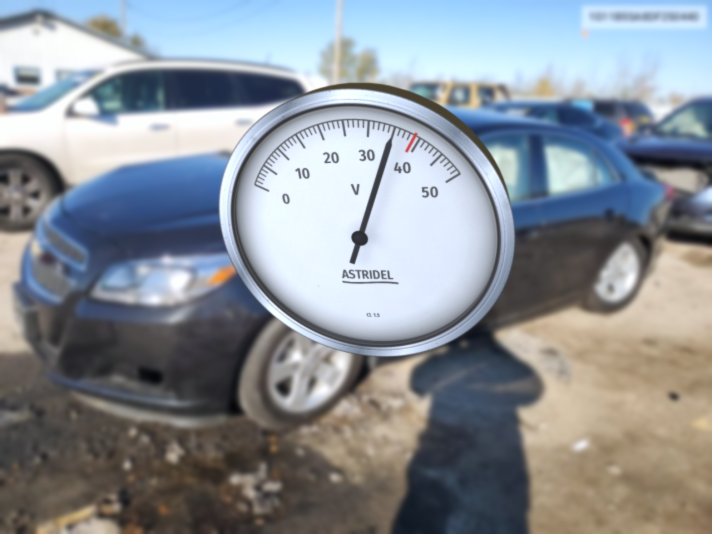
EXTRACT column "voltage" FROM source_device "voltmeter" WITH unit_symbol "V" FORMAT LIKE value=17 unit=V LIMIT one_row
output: value=35 unit=V
